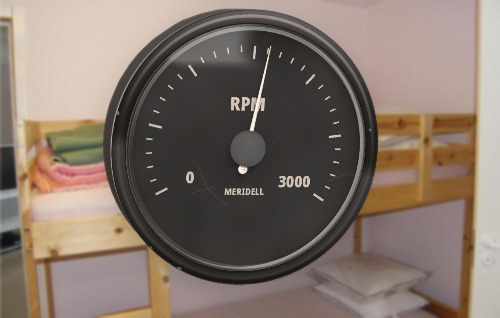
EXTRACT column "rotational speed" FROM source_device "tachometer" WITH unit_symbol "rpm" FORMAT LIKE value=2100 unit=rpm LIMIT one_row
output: value=1600 unit=rpm
